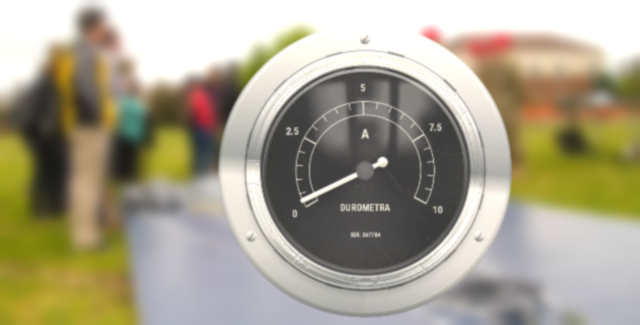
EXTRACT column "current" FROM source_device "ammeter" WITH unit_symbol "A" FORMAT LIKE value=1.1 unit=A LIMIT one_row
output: value=0.25 unit=A
